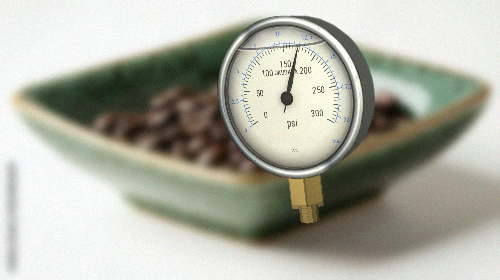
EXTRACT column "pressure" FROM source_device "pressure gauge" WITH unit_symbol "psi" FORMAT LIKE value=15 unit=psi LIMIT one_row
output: value=175 unit=psi
